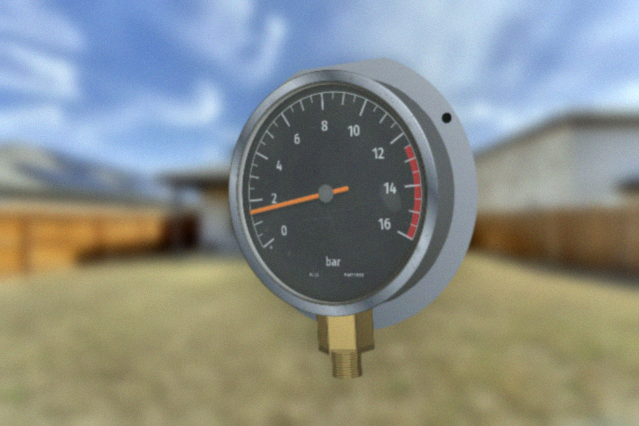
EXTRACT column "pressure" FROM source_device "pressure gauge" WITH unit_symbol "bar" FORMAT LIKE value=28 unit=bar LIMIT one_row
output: value=1.5 unit=bar
